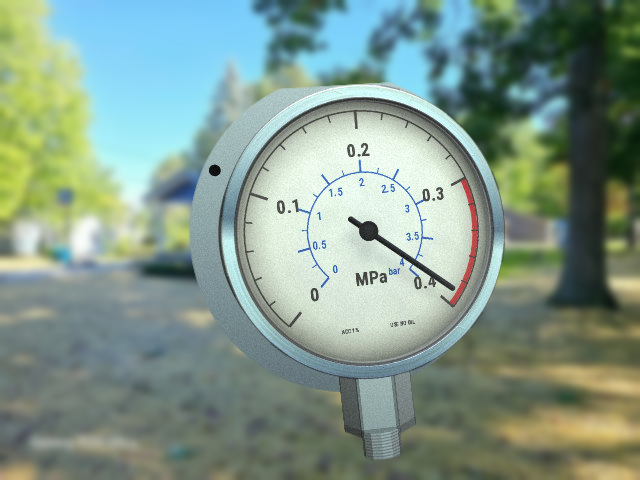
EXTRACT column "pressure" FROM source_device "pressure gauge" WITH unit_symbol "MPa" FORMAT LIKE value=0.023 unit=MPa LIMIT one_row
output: value=0.39 unit=MPa
